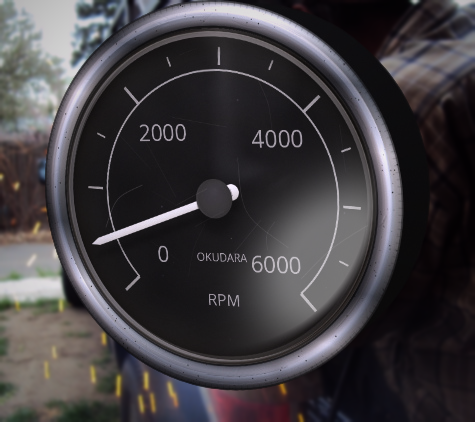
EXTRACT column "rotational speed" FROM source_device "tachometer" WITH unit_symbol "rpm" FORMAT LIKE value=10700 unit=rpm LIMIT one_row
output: value=500 unit=rpm
